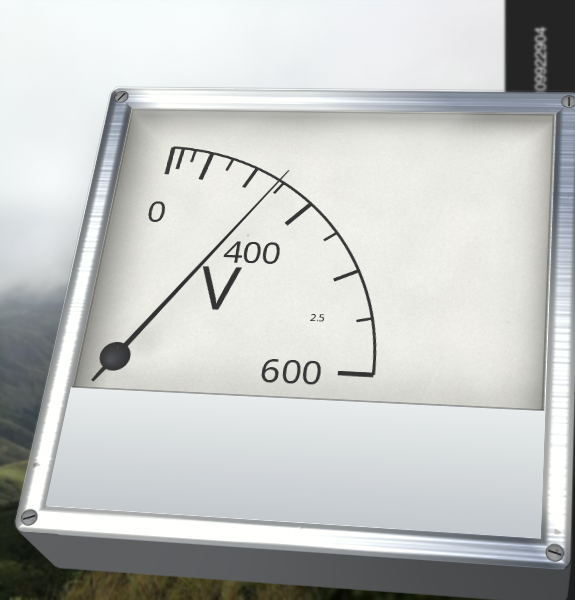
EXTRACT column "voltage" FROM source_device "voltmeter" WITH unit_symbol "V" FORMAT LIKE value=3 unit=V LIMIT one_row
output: value=350 unit=V
